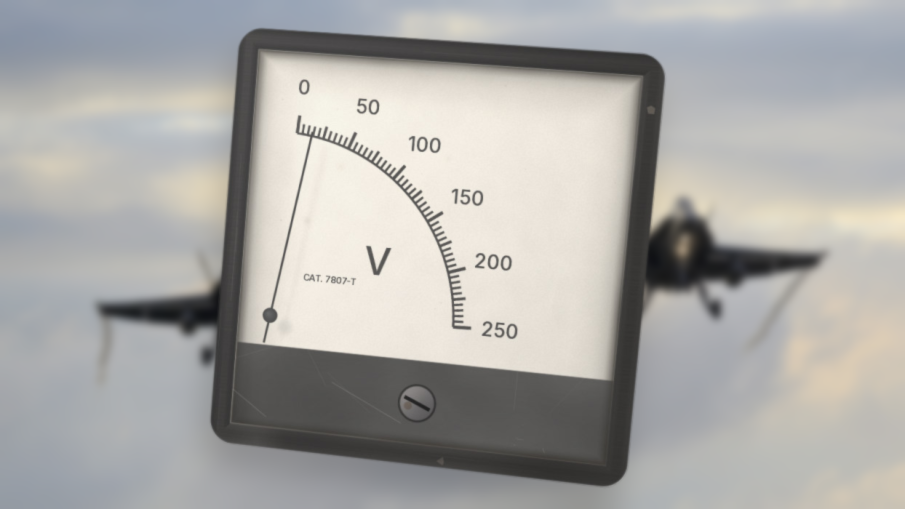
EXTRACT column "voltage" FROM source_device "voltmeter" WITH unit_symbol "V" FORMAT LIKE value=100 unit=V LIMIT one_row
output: value=15 unit=V
